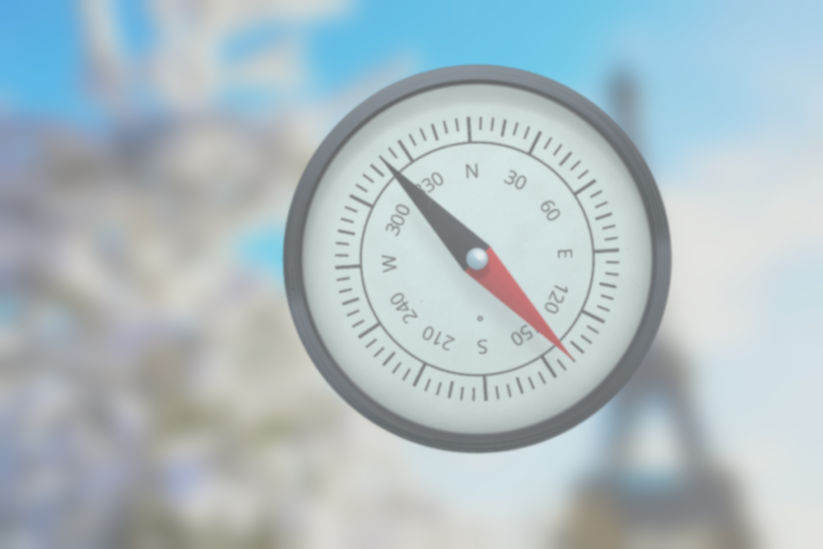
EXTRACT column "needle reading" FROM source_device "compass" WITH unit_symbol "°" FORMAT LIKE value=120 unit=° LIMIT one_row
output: value=140 unit=°
